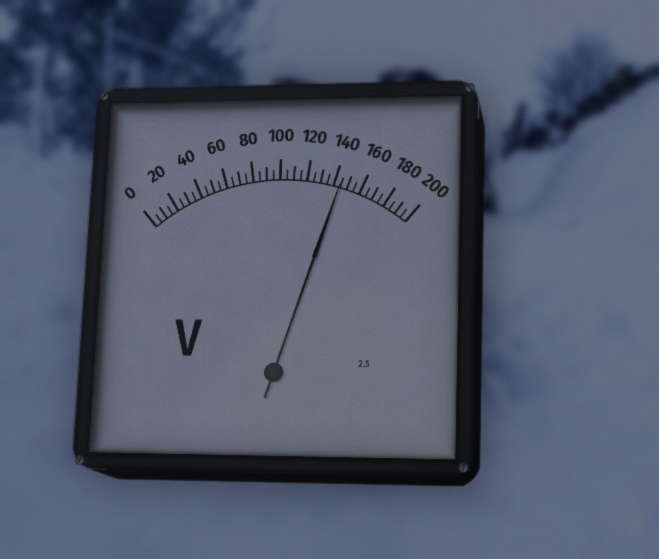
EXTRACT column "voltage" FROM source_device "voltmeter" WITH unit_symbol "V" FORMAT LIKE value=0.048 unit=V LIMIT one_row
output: value=145 unit=V
